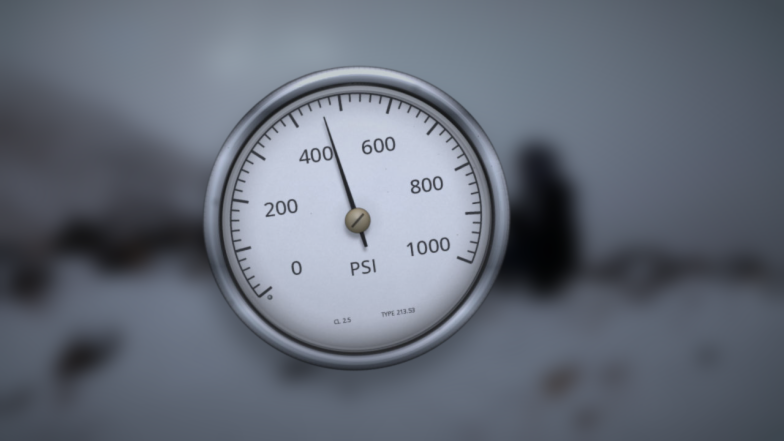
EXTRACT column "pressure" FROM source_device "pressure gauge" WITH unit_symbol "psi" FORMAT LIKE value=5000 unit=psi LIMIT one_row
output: value=460 unit=psi
